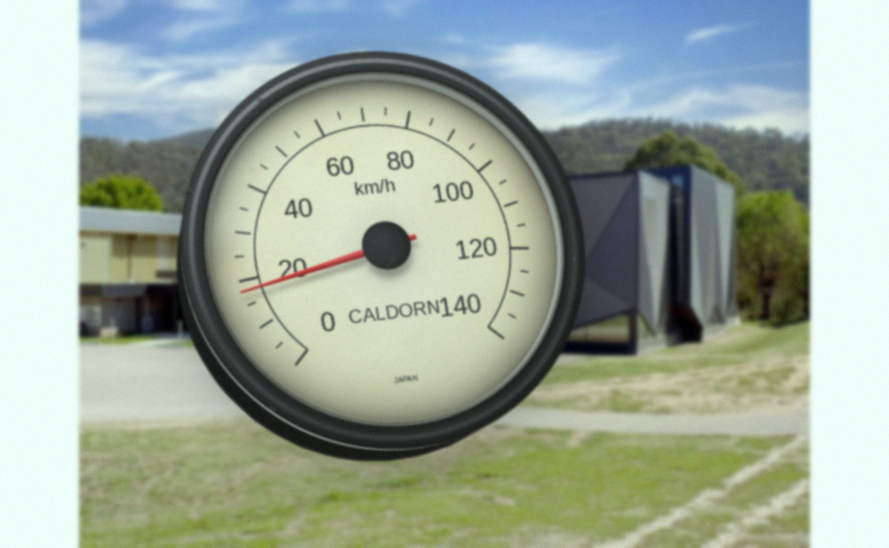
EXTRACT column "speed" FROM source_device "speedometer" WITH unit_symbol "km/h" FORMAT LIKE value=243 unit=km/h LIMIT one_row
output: value=17.5 unit=km/h
